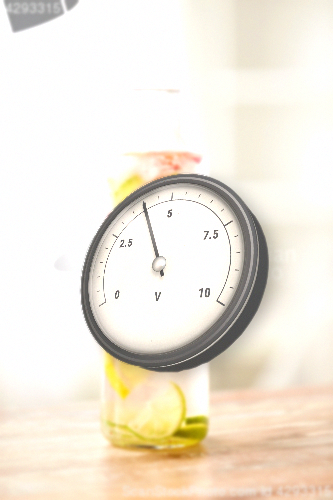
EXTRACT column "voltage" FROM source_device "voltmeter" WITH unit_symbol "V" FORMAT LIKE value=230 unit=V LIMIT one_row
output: value=4 unit=V
